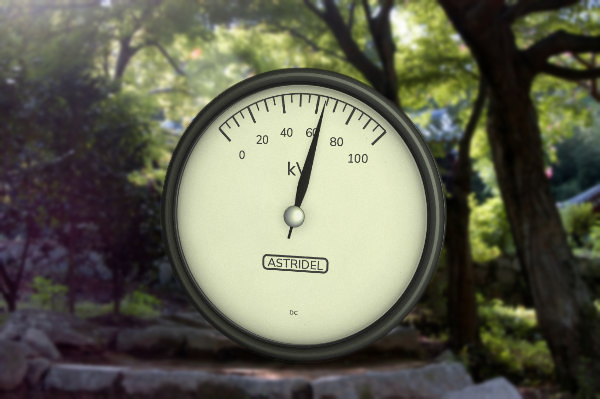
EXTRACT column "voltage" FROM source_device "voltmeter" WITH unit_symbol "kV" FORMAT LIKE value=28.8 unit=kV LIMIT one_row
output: value=65 unit=kV
